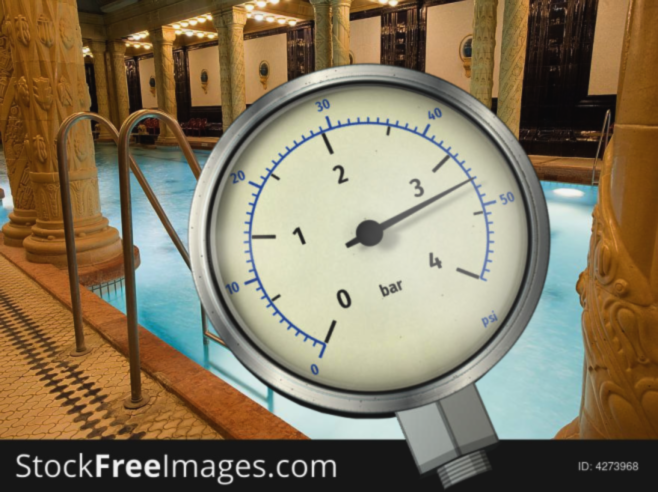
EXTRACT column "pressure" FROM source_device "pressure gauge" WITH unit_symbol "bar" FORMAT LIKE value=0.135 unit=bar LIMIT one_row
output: value=3.25 unit=bar
